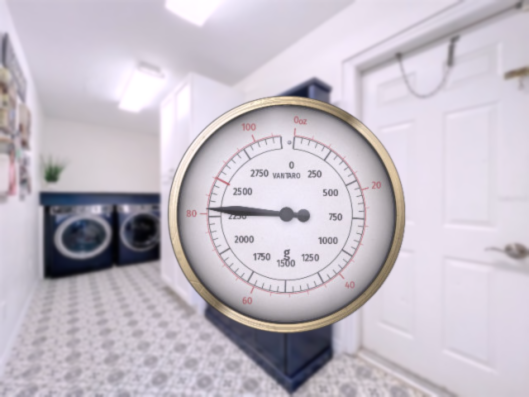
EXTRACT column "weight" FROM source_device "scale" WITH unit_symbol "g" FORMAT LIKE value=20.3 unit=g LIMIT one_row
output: value=2300 unit=g
